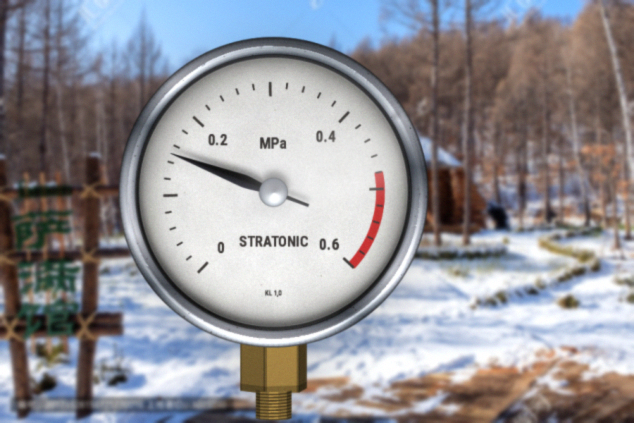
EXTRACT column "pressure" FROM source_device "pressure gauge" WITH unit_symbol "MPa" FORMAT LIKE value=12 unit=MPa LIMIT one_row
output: value=0.15 unit=MPa
